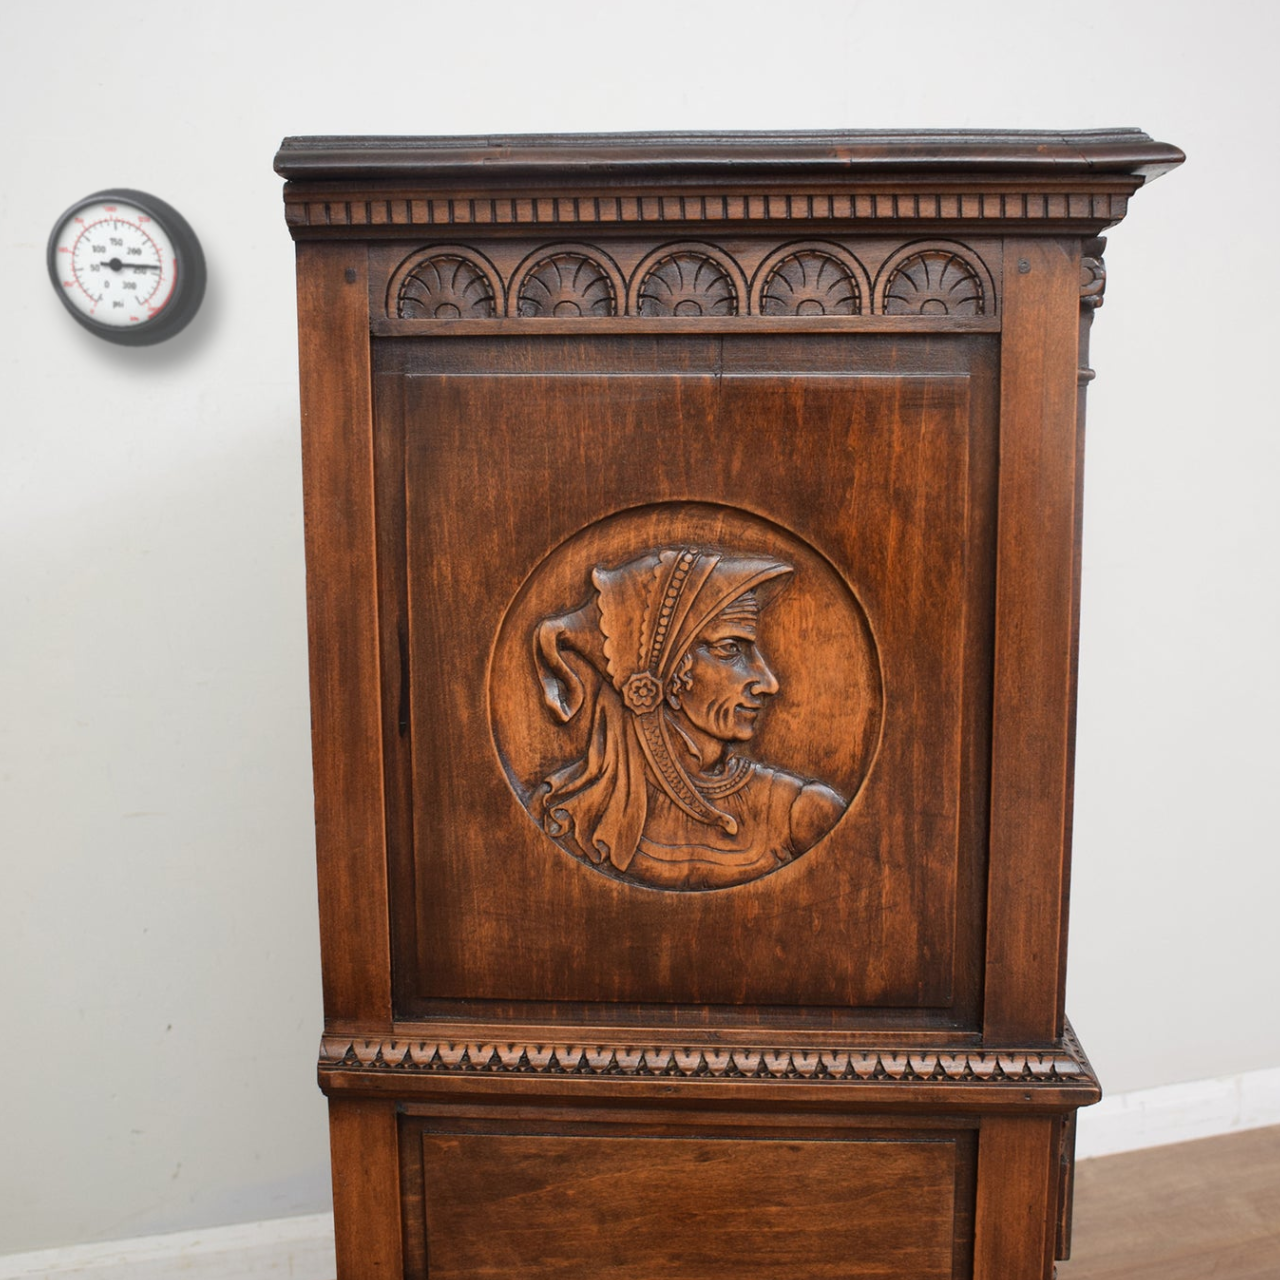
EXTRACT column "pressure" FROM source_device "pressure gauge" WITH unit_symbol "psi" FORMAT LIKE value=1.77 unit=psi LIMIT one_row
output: value=240 unit=psi
